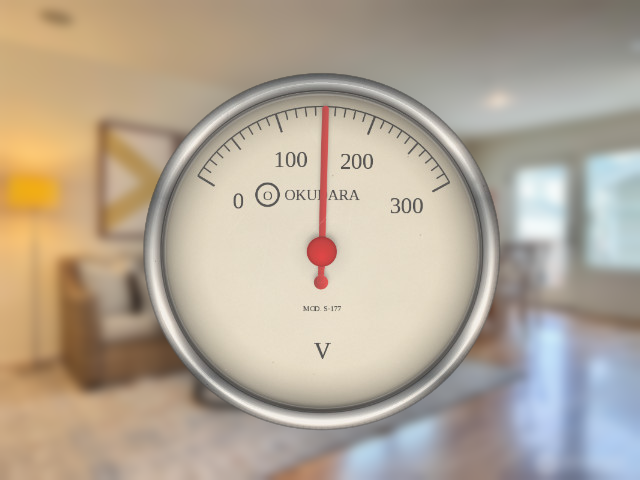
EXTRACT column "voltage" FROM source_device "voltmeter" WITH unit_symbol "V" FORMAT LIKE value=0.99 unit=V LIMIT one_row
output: value=150 unit=V
